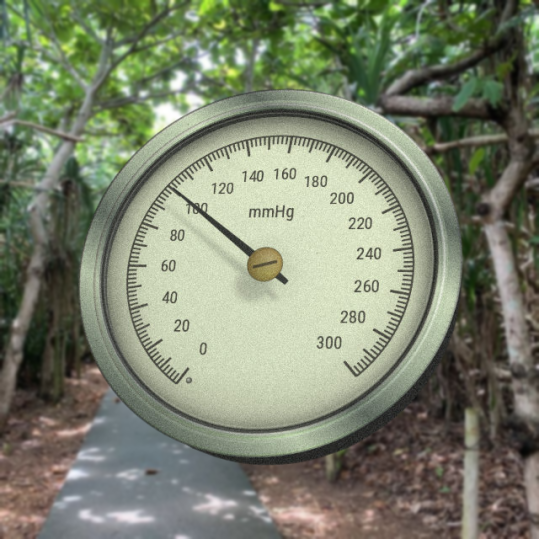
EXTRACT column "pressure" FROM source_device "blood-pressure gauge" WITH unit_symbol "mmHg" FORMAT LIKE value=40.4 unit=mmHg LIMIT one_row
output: value=100 unit=mmHg
